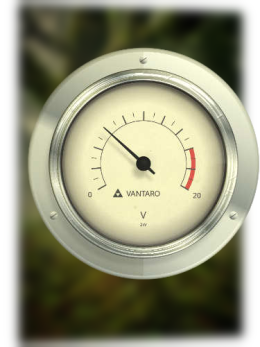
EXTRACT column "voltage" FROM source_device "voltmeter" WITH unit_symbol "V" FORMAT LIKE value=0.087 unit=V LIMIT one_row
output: value=6 unit=V
